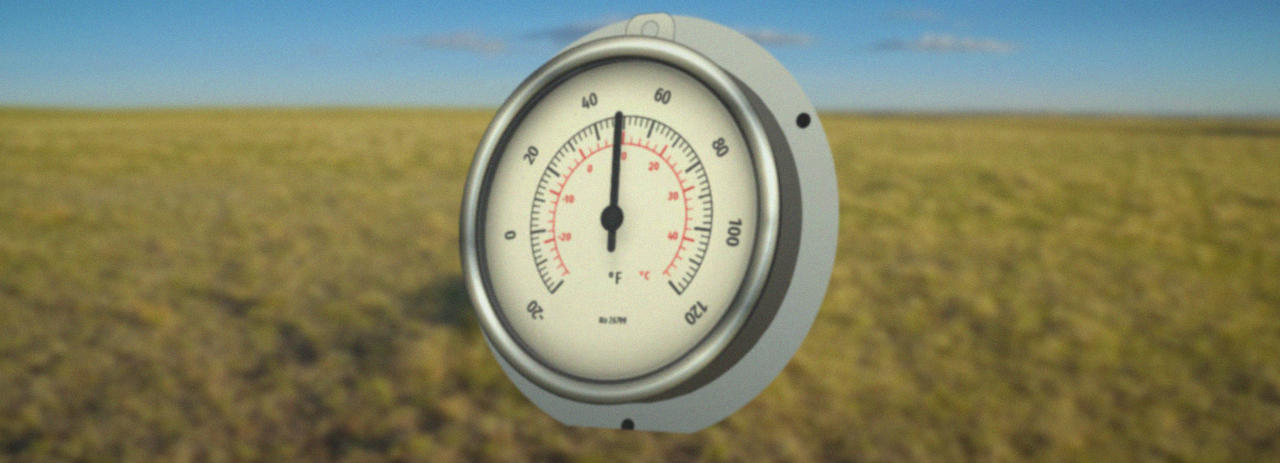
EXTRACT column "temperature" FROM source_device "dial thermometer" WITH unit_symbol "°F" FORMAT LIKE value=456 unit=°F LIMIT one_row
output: value=50 unit=°F
